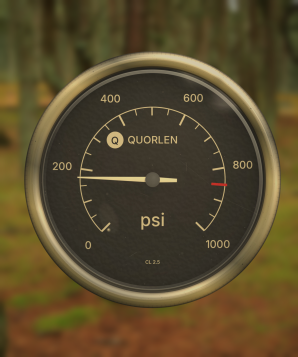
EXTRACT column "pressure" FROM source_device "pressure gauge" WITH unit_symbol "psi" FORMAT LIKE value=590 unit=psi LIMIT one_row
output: value=175 unit=psi
